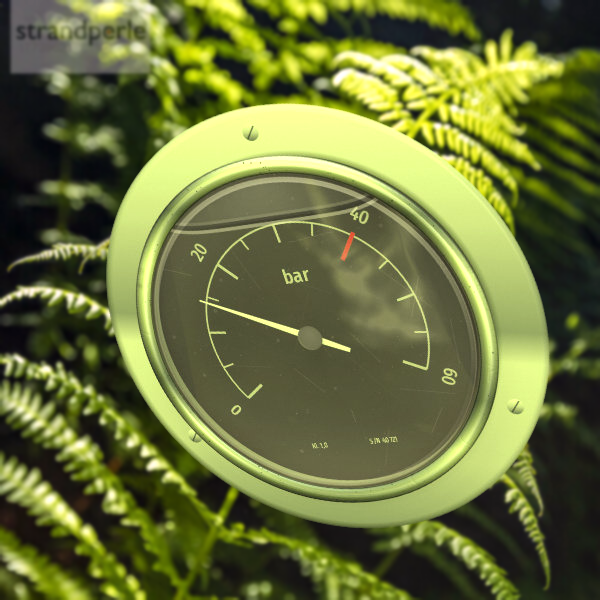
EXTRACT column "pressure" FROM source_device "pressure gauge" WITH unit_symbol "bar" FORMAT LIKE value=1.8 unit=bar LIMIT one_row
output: value=15 unit=bar
